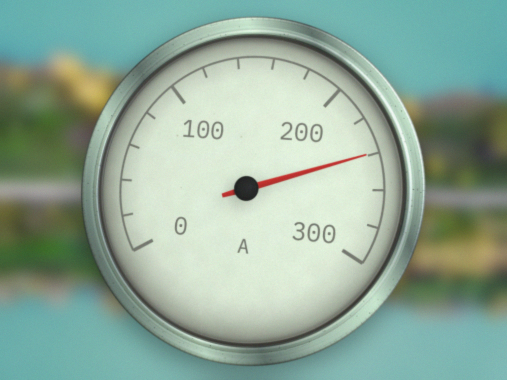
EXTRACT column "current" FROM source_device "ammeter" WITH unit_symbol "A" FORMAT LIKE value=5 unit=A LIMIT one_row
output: value=240 unit=A
